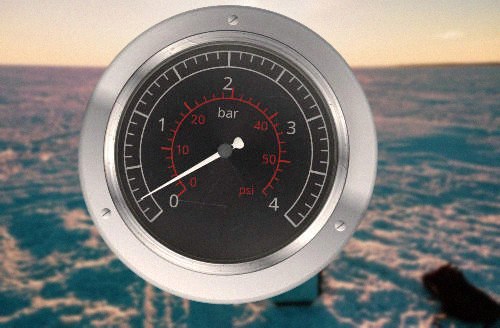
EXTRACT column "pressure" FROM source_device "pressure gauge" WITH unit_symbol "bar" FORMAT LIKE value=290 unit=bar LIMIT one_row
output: value=0.2 unit=bar
